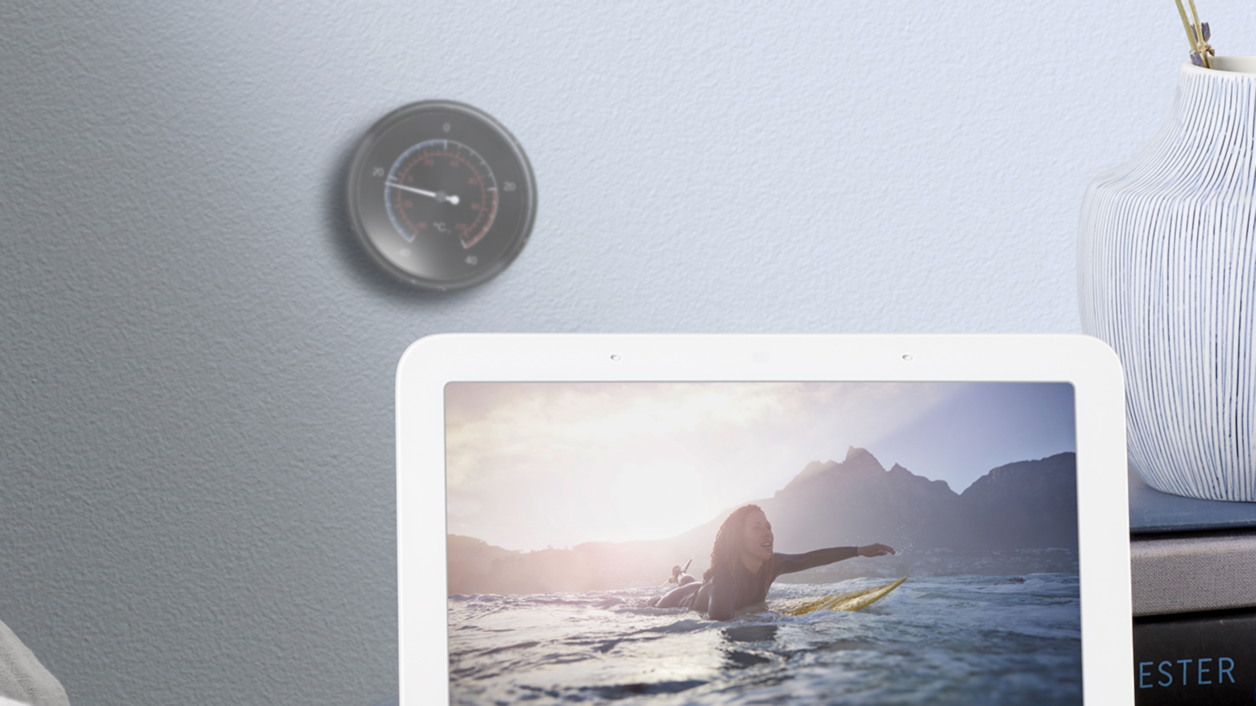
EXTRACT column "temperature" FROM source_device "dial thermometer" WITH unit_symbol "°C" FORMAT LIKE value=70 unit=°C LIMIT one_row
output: value=-22 unit=°C
